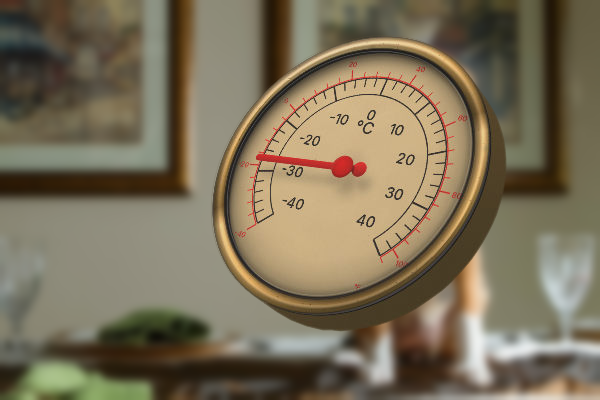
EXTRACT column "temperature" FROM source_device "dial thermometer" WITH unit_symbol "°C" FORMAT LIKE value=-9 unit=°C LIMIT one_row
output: value=-28 unit=°C
